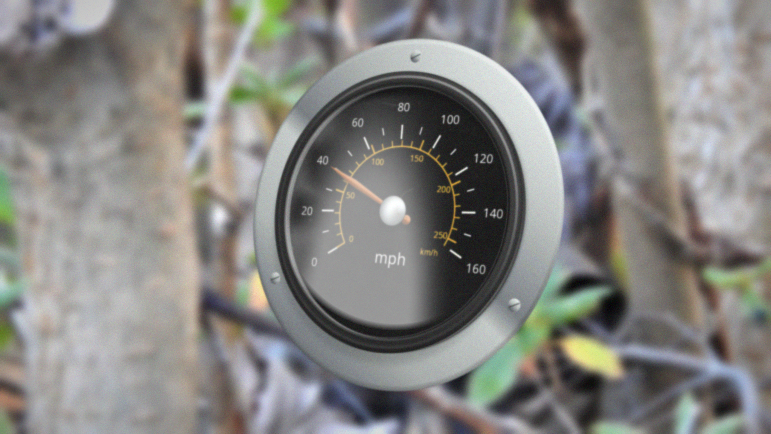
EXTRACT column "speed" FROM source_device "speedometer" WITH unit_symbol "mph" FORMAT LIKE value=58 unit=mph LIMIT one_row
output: value=40 unit=mph
